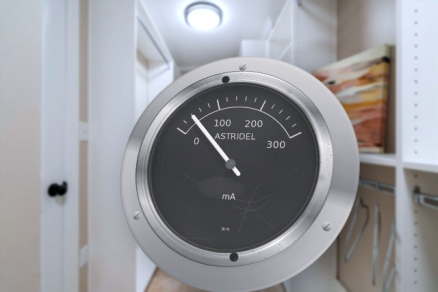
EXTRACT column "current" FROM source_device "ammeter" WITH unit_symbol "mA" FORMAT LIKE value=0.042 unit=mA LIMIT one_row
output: value=40 unit=mA
